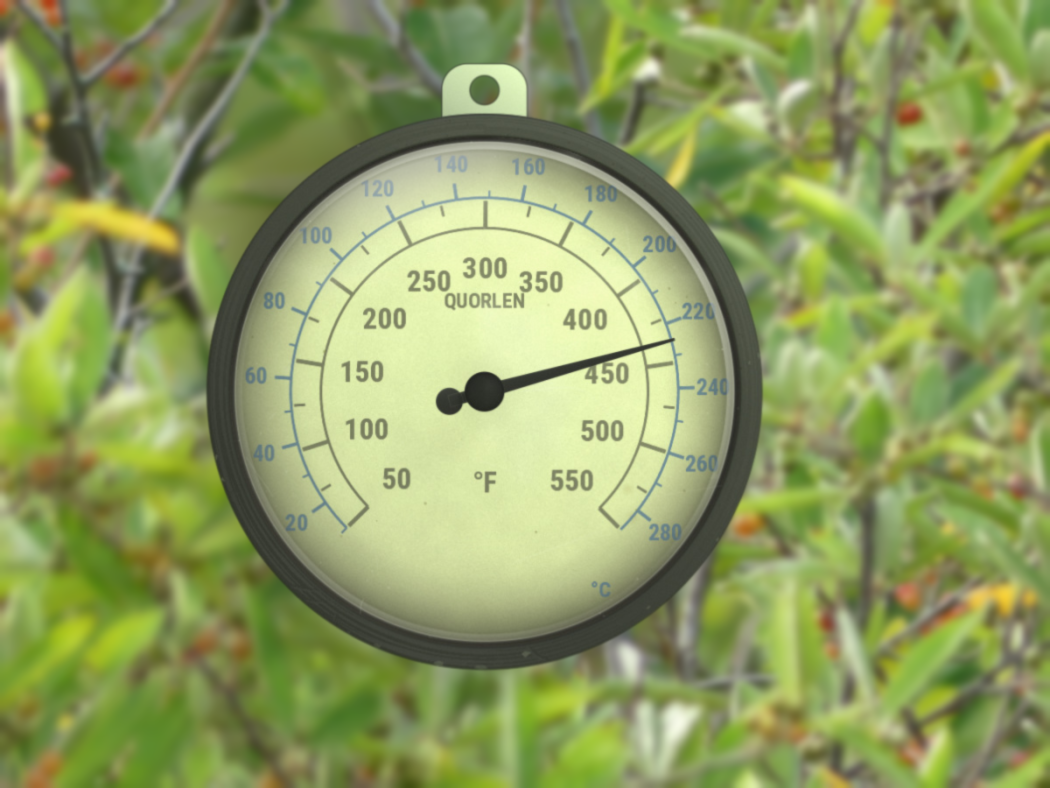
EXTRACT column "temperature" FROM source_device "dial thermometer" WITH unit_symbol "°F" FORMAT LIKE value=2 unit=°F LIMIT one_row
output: value=437.5 unit=°F
